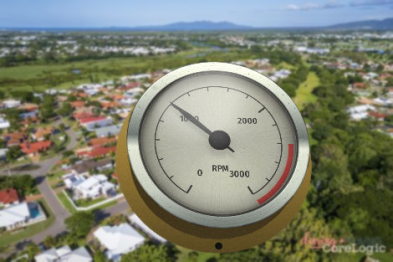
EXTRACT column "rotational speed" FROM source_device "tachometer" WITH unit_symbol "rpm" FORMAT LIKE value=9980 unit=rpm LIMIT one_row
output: value=1000 unit=rpm
